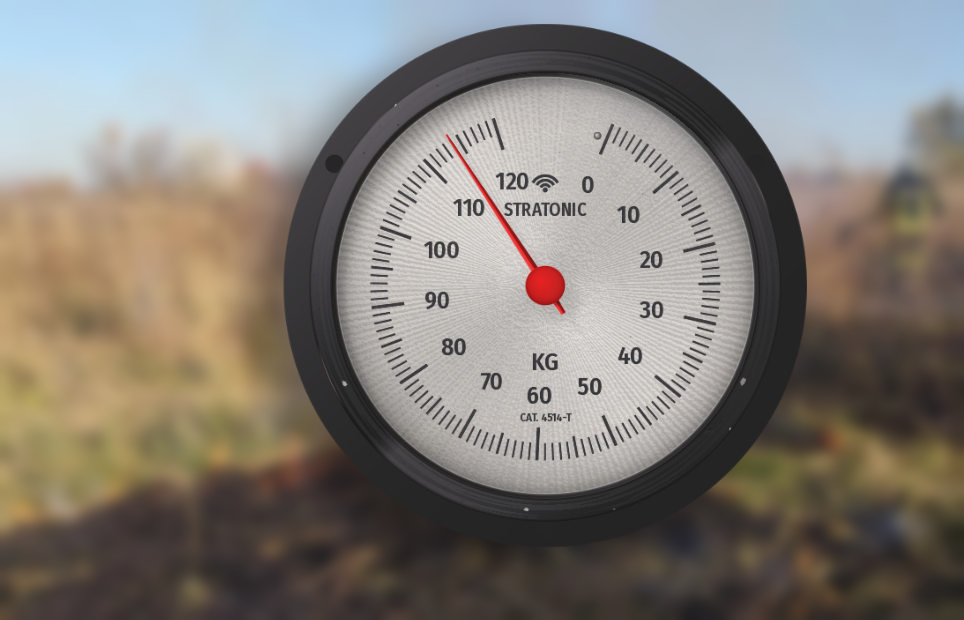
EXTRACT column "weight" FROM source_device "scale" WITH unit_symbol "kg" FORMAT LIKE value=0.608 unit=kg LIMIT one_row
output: value=114 unit=kg
